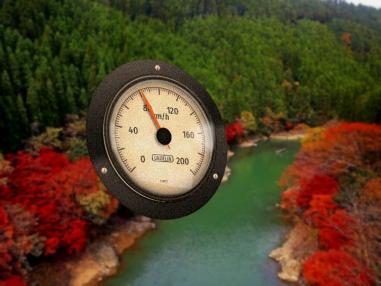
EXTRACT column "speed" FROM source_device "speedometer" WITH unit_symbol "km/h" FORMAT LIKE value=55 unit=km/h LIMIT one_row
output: value=80 unit=km/h
